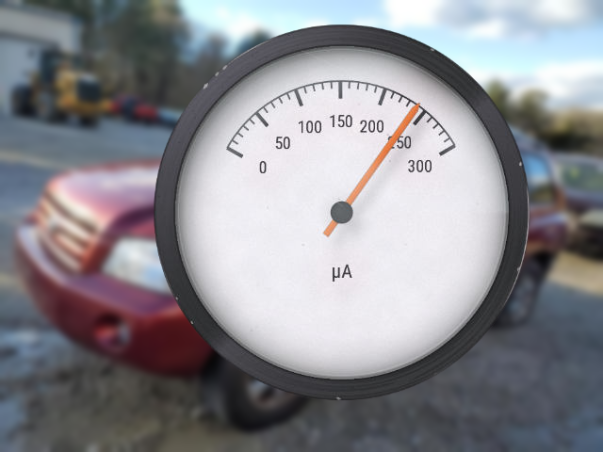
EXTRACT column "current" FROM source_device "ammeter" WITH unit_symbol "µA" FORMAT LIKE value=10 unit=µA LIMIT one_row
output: value=240 unit=µA
